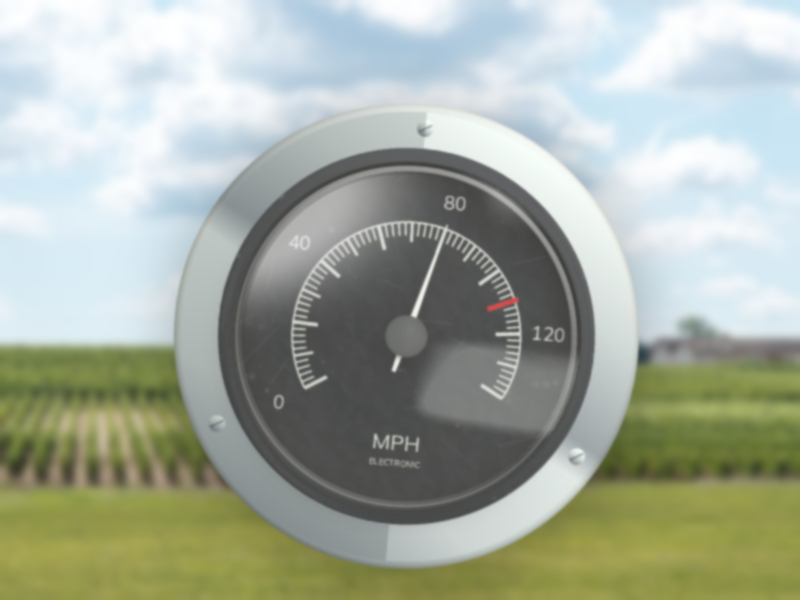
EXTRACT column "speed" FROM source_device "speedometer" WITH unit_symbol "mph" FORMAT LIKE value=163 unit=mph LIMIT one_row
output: value=80 unit=mph
